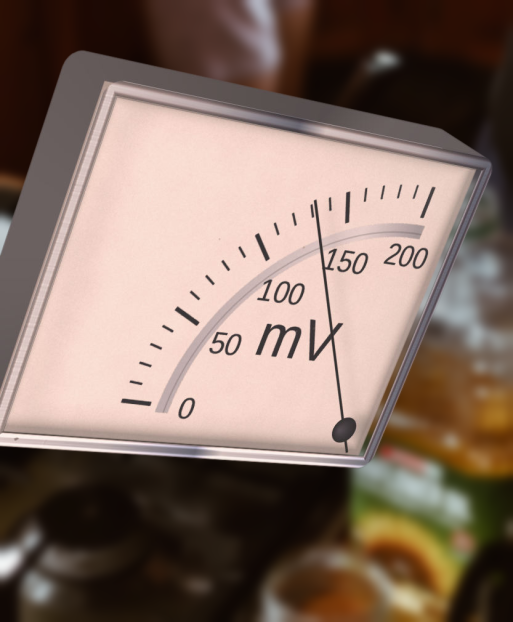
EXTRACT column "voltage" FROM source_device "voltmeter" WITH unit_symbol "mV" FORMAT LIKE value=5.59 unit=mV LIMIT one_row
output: value=130 unit=mV
